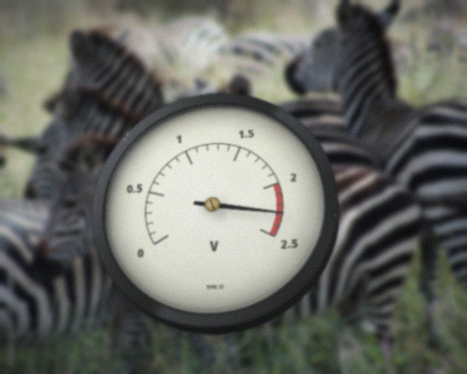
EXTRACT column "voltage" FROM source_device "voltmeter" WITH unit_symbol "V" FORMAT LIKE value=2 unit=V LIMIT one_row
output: value=2.3 unit=V
